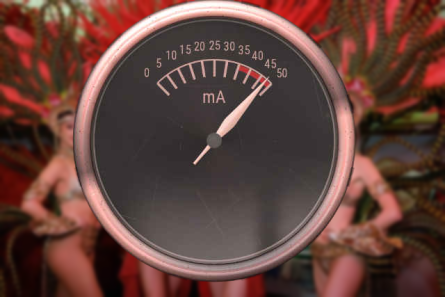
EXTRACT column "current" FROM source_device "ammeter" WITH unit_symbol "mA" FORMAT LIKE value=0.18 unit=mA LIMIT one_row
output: value=47.5 unit=mA
